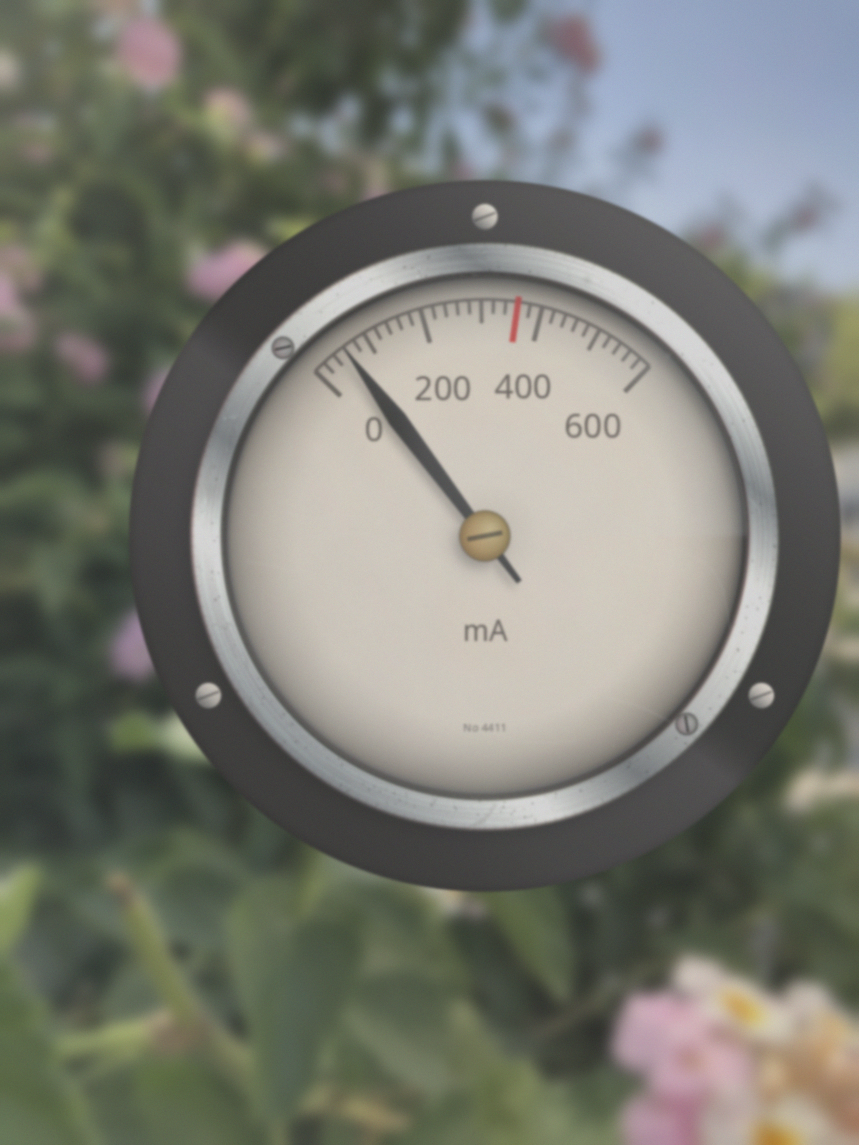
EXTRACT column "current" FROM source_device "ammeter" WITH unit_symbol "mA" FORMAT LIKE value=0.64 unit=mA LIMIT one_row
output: value=60 unit=mA
